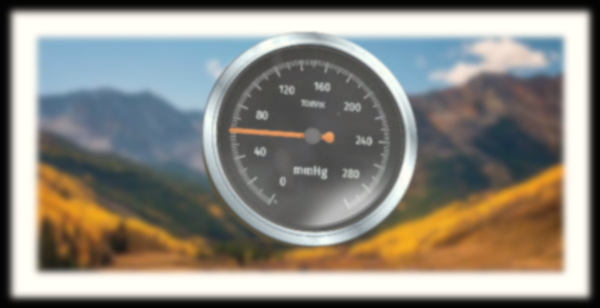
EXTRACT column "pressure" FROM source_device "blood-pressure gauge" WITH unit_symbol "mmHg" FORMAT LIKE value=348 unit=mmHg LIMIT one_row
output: value=60 unit=mmHg
